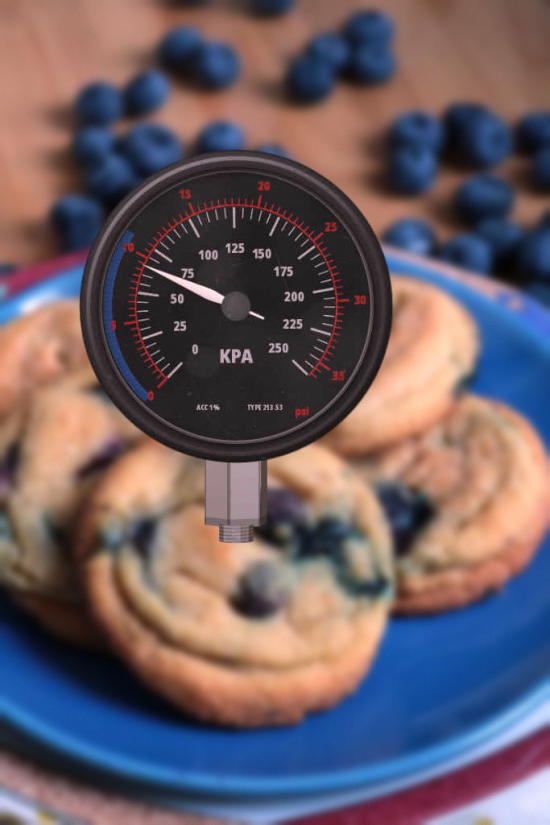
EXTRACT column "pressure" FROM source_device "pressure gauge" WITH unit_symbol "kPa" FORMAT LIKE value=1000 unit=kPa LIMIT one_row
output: value=65 unit=kPa
